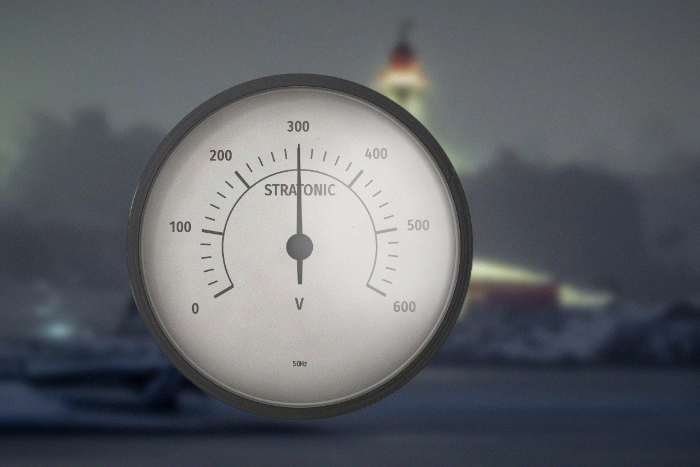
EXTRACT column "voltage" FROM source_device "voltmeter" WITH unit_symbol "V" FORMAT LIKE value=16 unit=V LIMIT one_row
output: value=300 unit=V
